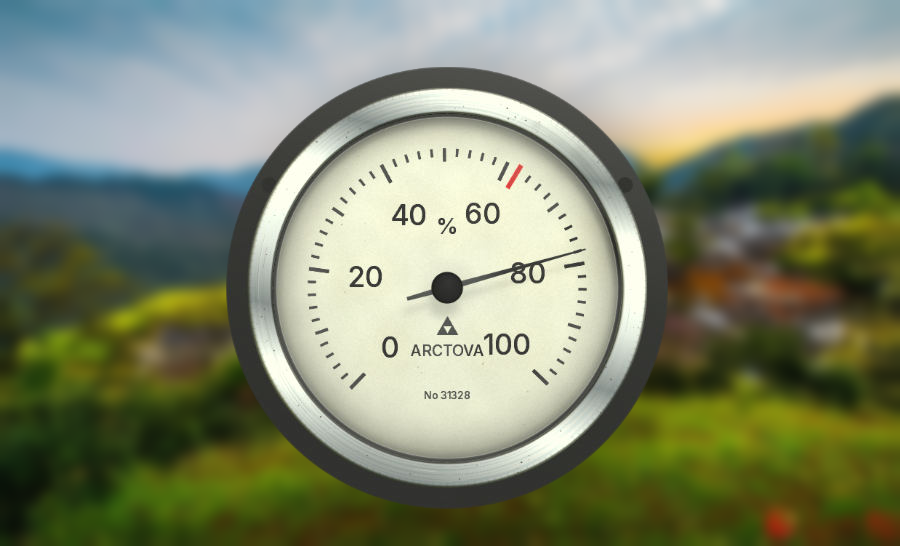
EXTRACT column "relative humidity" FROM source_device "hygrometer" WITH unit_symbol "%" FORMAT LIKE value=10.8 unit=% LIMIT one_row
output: value=78 unit=%
